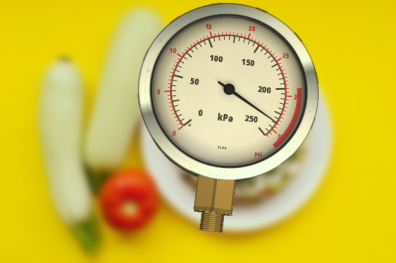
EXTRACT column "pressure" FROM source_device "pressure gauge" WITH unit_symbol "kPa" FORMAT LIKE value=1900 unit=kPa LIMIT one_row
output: value=235 unit=kPa
